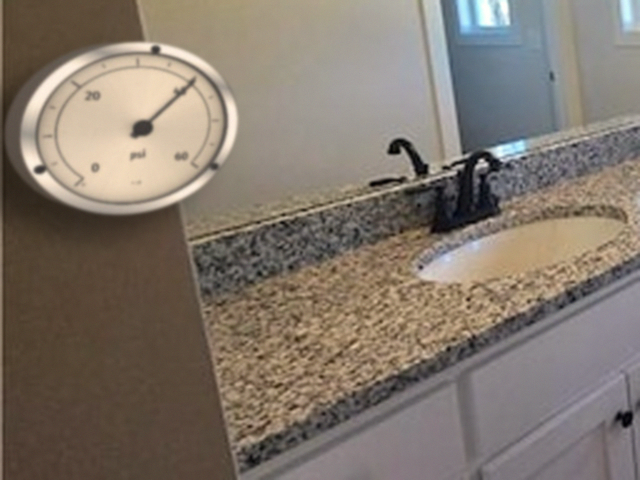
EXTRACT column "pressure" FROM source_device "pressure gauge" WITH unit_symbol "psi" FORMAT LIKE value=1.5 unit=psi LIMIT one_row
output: value=40 unit=psi
